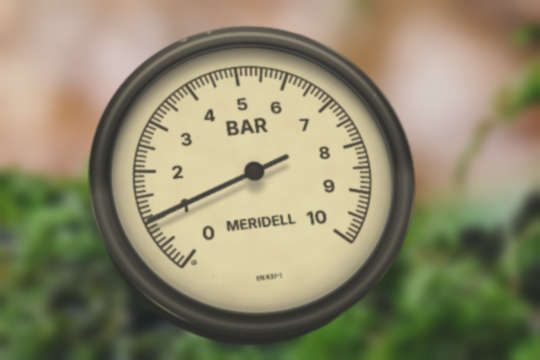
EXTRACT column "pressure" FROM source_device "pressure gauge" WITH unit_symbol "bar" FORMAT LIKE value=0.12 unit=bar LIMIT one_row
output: value=1 unit=bar
